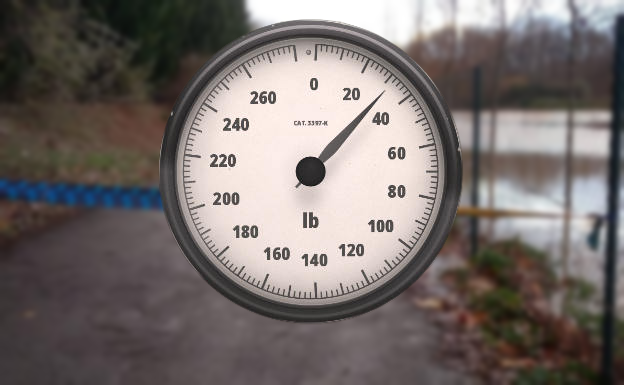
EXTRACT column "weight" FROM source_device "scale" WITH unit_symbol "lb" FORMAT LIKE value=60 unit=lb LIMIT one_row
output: value=32 unit=lb
